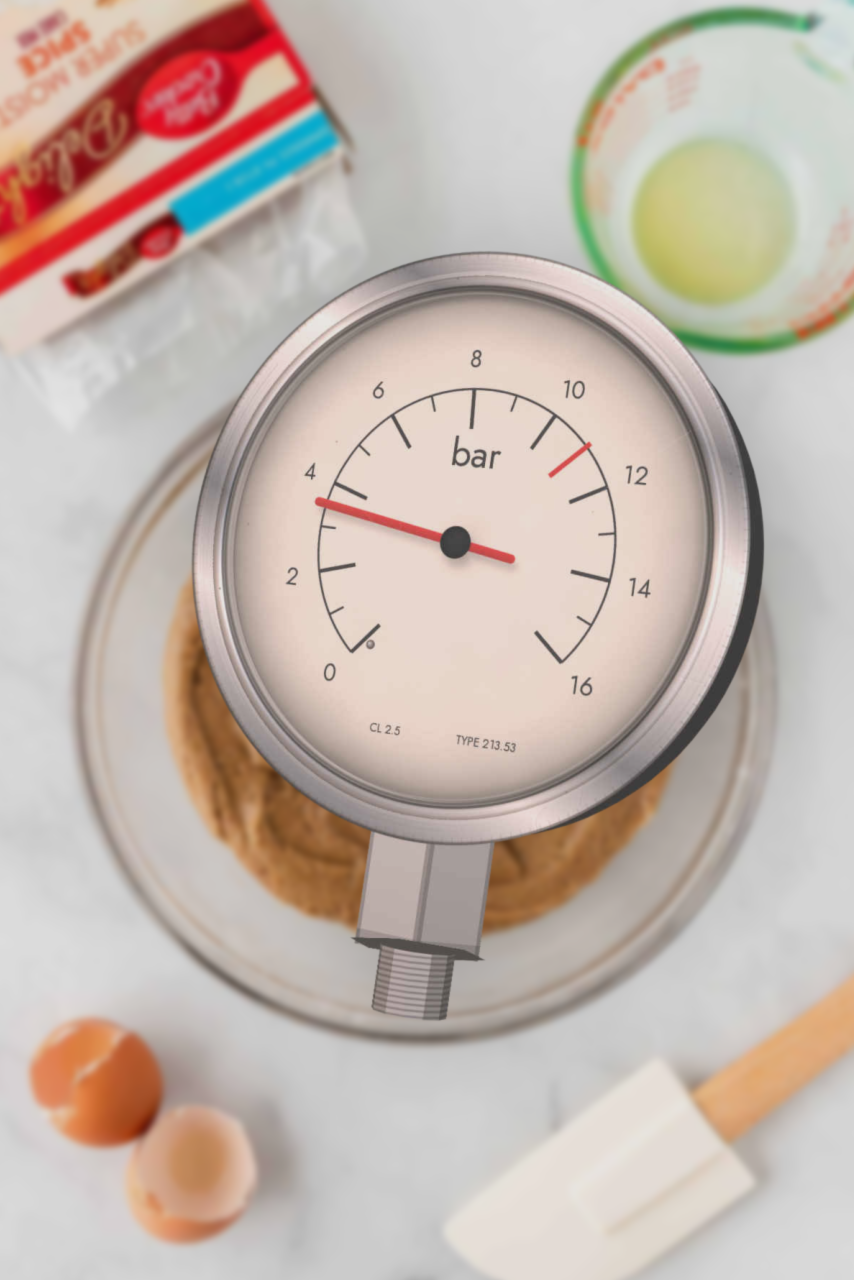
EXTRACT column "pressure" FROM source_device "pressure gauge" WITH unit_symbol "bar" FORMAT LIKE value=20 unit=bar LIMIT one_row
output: value=3.5 unit=bar
